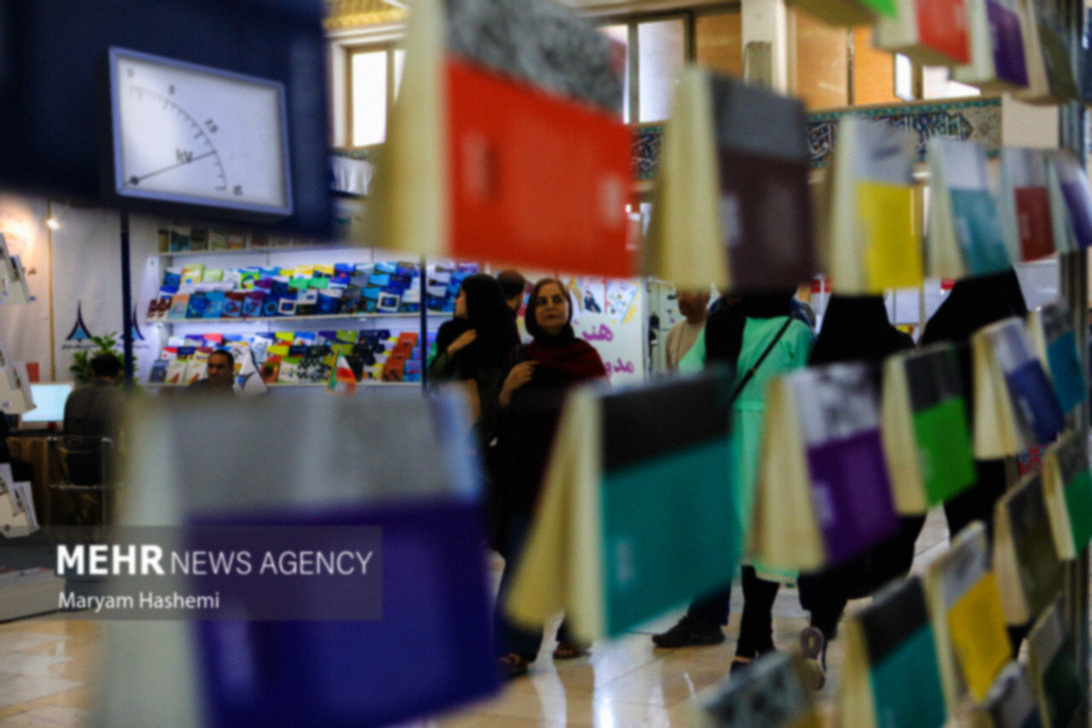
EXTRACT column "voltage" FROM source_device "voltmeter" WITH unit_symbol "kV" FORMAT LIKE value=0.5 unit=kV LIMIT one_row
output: value=8.5 unit=kV
